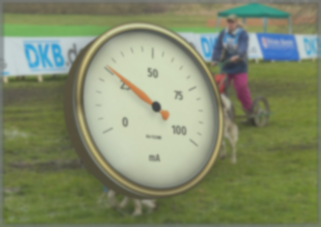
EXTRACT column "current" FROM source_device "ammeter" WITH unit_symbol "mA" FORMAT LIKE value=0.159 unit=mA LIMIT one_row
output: value=25 unit=mA
